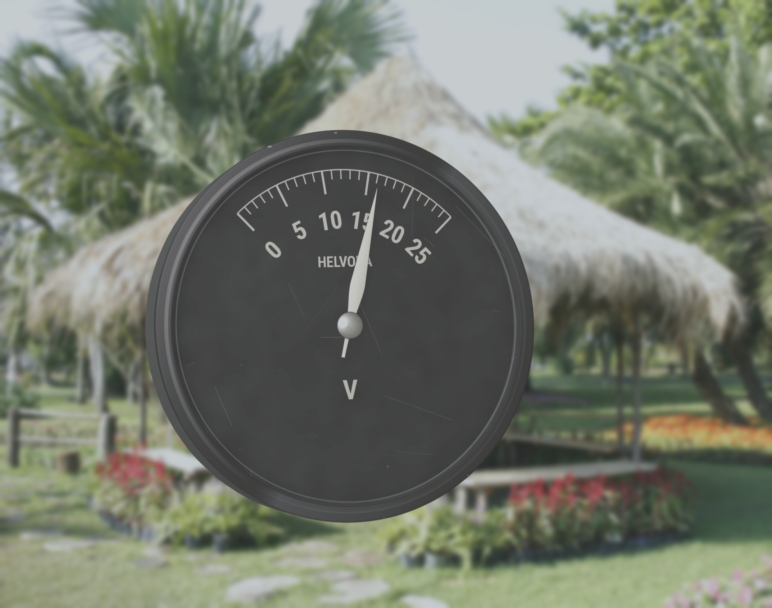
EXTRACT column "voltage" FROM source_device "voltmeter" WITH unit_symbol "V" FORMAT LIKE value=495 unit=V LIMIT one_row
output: value=16 unit=V
